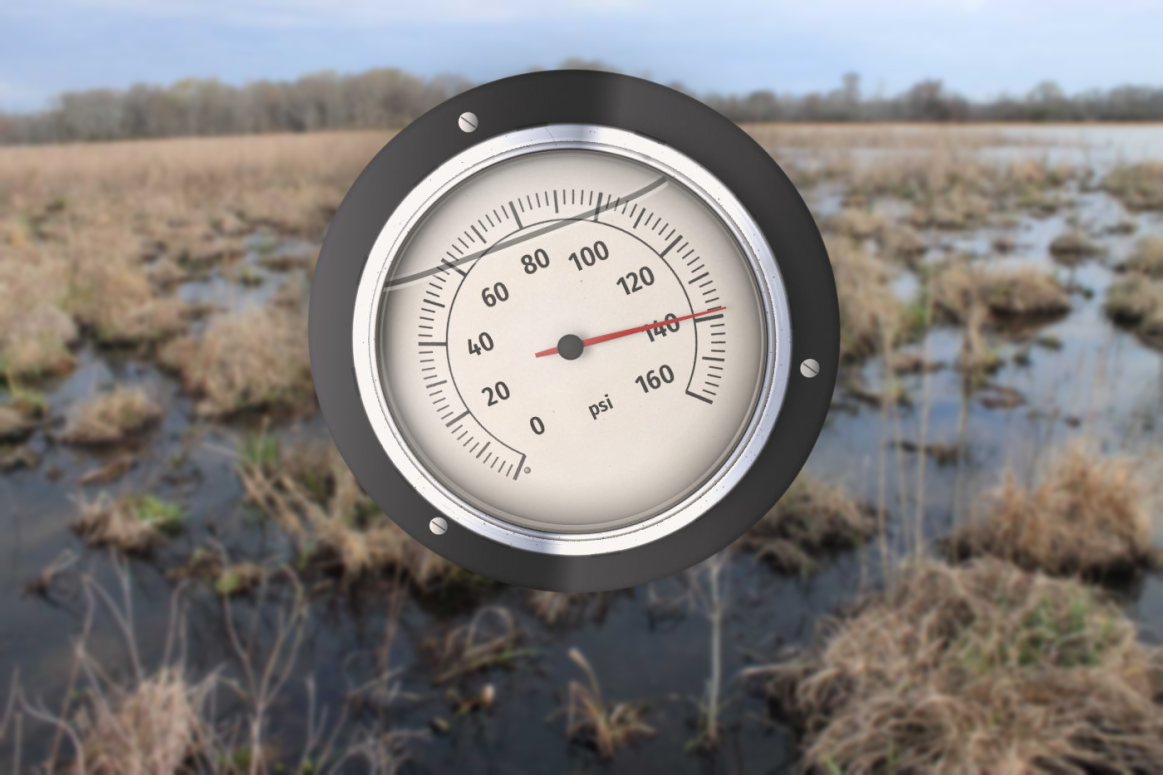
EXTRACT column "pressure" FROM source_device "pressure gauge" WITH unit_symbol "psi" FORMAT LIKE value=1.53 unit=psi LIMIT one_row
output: value=138 unit=psi
